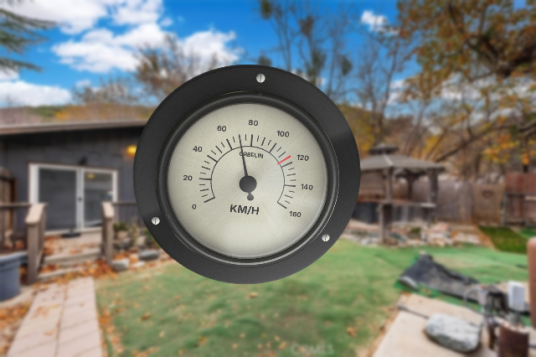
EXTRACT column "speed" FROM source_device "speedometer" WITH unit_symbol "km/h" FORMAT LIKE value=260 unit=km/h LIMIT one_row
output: value=70 unit=km/h
